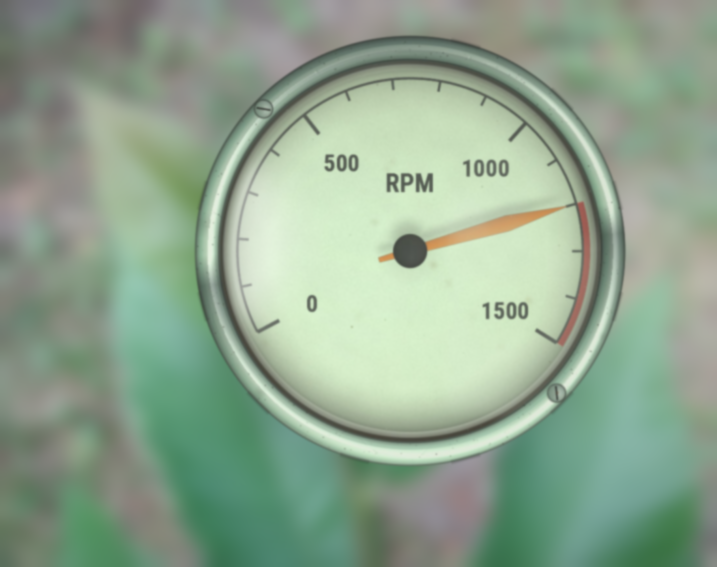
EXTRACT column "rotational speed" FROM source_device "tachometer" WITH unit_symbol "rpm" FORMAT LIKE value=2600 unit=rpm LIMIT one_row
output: value=1200 unit=rpm
